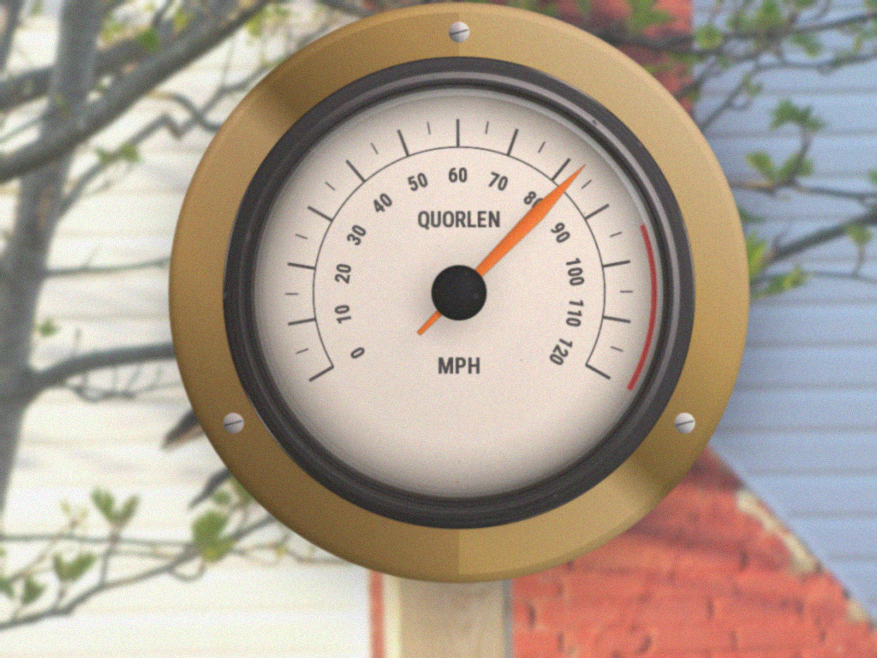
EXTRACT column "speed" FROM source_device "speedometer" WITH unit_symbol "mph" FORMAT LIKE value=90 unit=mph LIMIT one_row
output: value=82.5 unit=mph
